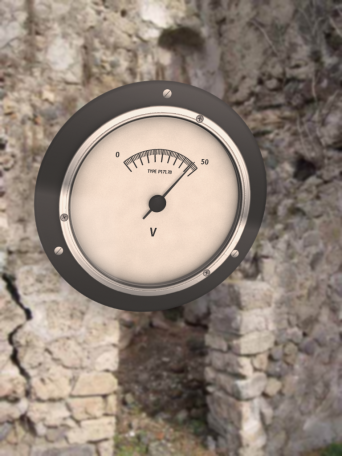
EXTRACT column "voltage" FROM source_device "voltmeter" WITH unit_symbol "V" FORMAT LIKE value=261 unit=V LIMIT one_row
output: value=45 unit=V
